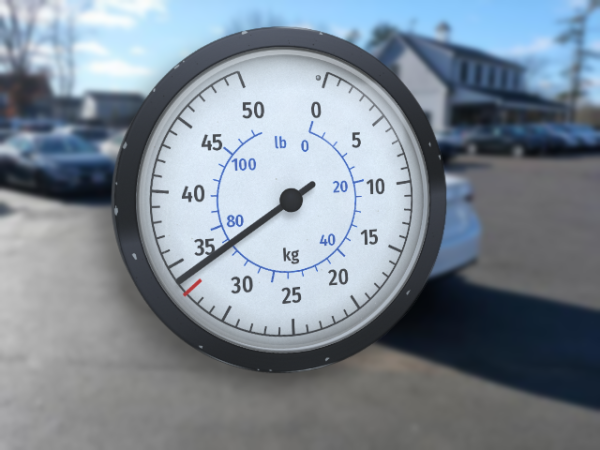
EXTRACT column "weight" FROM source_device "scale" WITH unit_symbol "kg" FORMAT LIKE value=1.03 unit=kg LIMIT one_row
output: value=34 unit=kg
